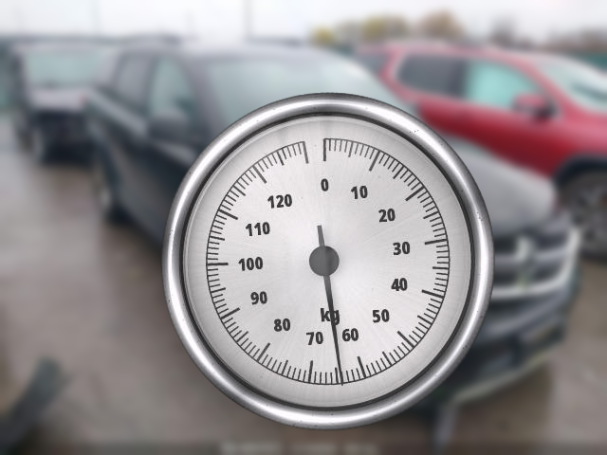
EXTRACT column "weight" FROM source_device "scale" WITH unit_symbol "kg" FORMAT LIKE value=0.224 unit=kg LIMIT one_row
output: value=64 unit=kg
